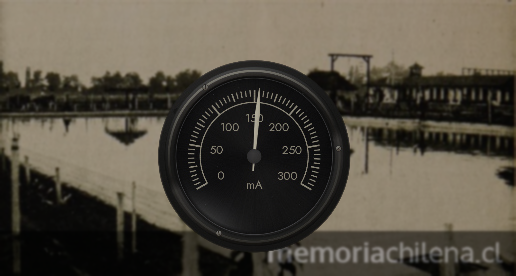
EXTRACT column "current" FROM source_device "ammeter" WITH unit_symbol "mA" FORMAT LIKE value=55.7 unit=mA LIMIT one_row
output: value=155 unit=mA
